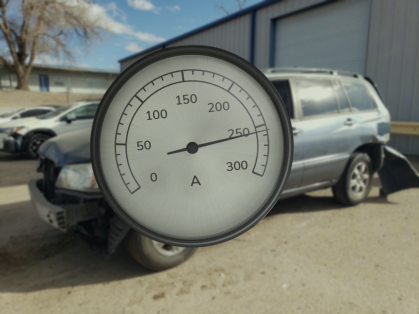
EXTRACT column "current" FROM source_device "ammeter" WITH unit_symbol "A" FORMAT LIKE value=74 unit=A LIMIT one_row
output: value=255 unit=A
